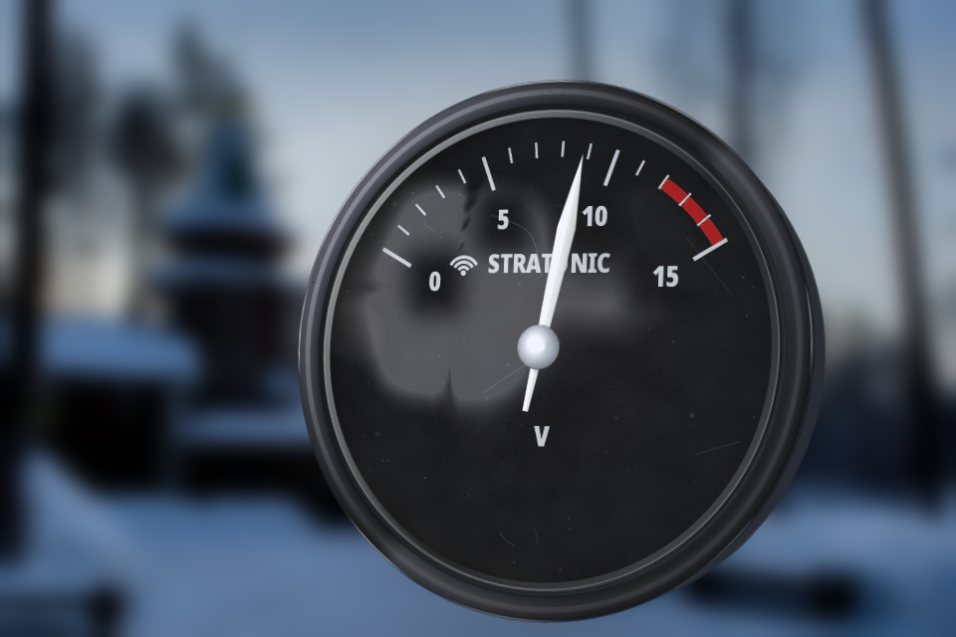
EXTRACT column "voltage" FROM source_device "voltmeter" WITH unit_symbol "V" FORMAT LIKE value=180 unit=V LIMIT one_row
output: value=9 unit=V
